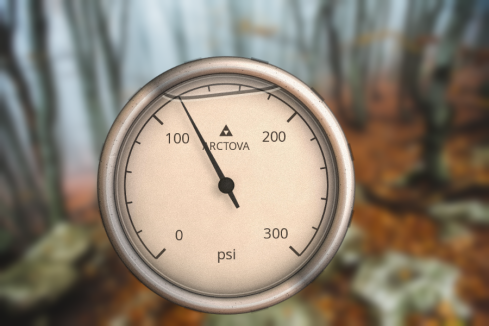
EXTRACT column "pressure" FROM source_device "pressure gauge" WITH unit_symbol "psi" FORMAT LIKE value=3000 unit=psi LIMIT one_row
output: value=120 unit=psi
